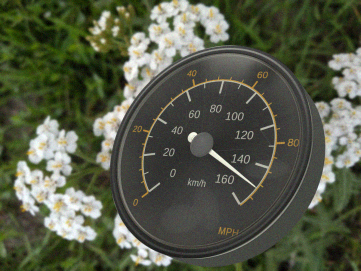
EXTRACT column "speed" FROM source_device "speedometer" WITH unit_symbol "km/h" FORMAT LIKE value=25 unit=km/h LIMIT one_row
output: value=150 unit=km/h
